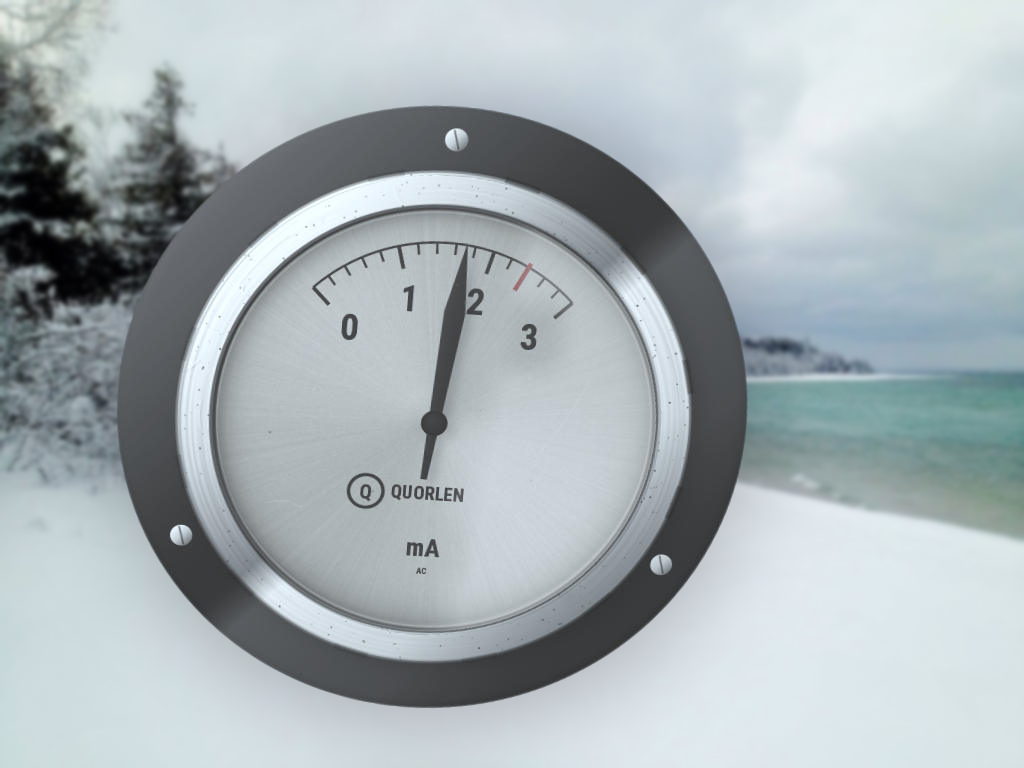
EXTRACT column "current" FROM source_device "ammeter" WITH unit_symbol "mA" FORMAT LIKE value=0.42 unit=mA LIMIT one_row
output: value=1.7 unit=mA
